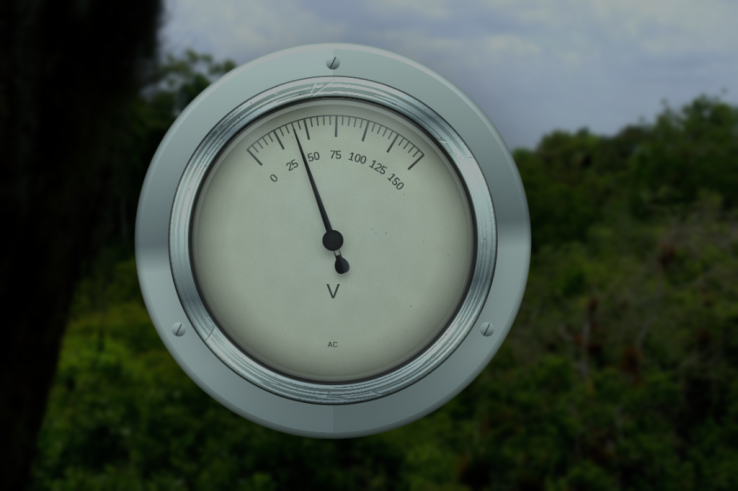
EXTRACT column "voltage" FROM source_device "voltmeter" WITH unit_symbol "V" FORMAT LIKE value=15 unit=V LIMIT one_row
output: value=40 unit=V
